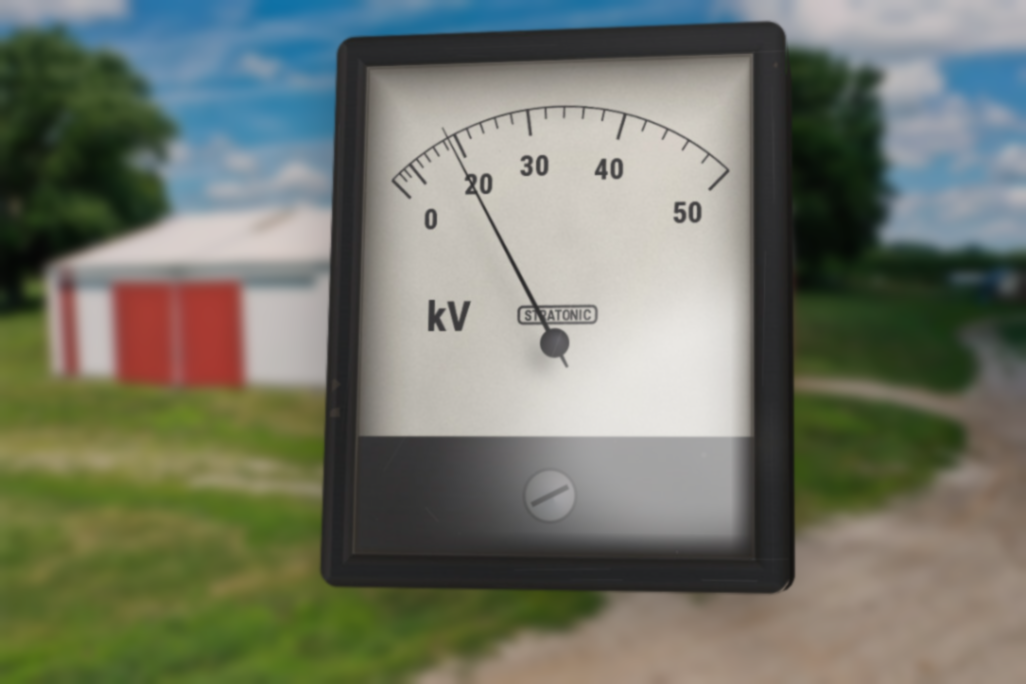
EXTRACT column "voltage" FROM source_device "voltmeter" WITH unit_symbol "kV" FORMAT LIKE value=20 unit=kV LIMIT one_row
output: value=19 unit=kV
